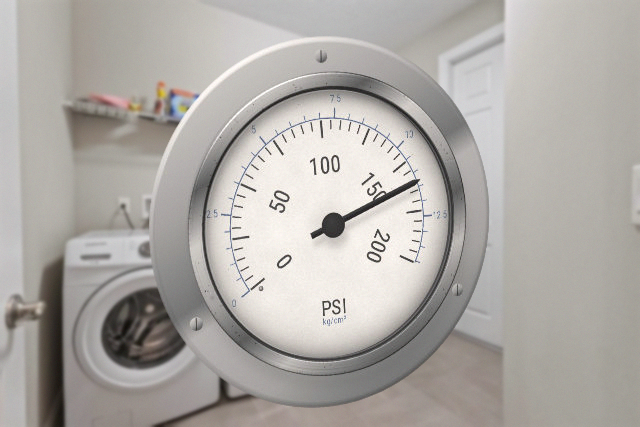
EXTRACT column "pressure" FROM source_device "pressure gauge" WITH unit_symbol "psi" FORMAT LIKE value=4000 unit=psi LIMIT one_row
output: value=160 unit=psi
